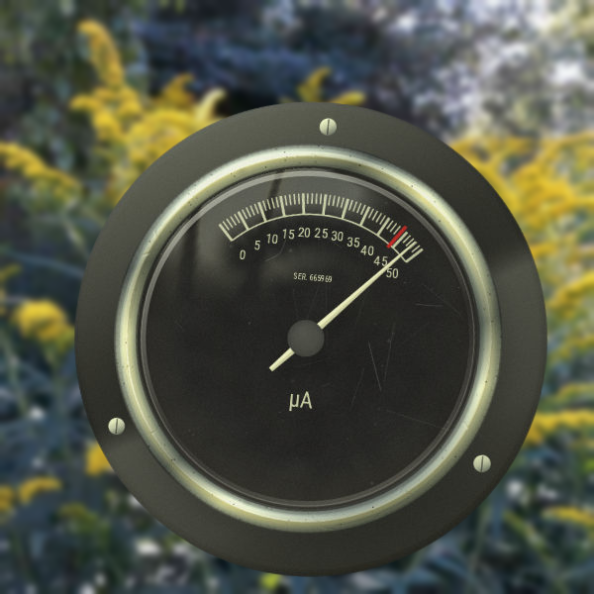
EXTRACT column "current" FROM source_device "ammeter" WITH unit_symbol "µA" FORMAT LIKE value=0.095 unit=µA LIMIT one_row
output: value=48 unit=µA
